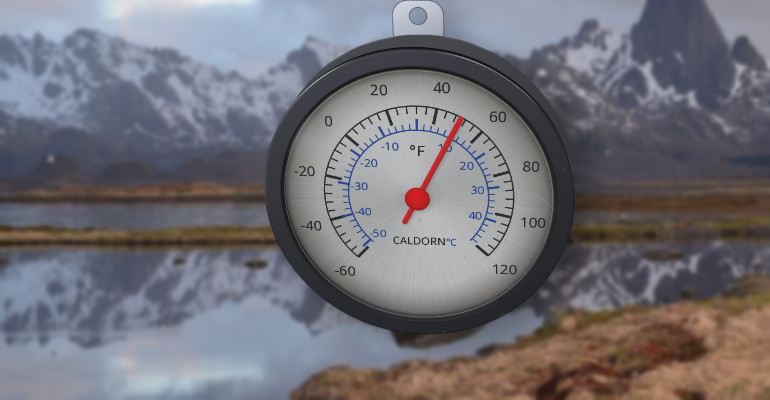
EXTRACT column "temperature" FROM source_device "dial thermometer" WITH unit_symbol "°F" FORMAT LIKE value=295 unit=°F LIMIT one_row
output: value=50 unit=°F
